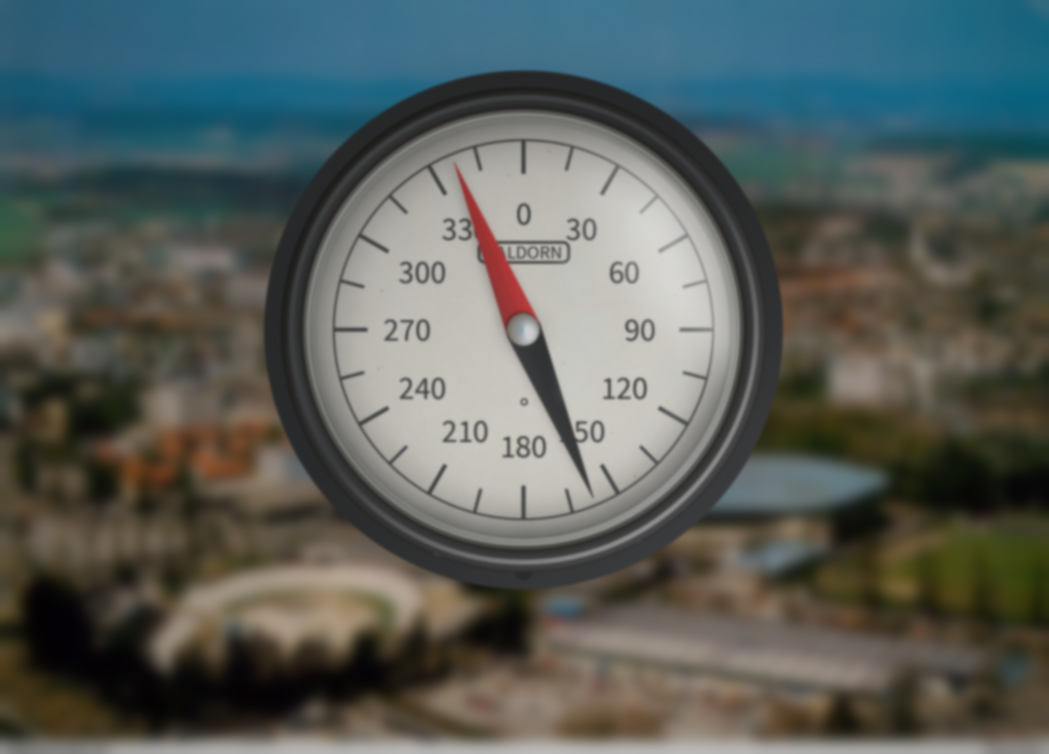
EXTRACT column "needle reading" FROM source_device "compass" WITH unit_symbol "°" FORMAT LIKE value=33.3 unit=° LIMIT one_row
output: value=337.5 unit=°
